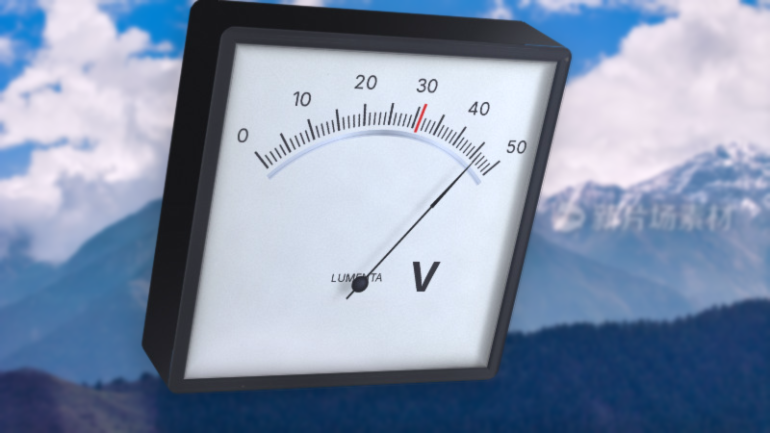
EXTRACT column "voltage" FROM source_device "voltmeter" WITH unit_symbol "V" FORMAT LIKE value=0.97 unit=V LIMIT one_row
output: value=45 unit=V
